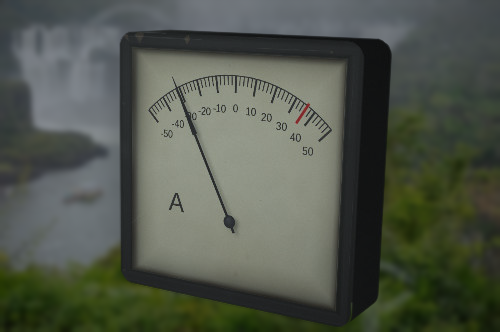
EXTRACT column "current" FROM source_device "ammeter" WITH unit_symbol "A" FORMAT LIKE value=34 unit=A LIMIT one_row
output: value=-30 unit=A
